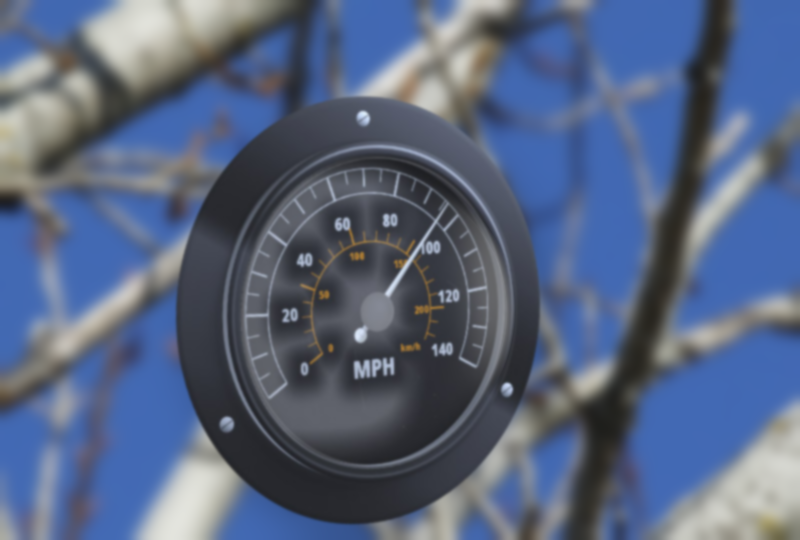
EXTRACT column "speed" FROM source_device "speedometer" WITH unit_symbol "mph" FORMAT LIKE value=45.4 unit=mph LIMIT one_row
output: value=95 unit=mph
